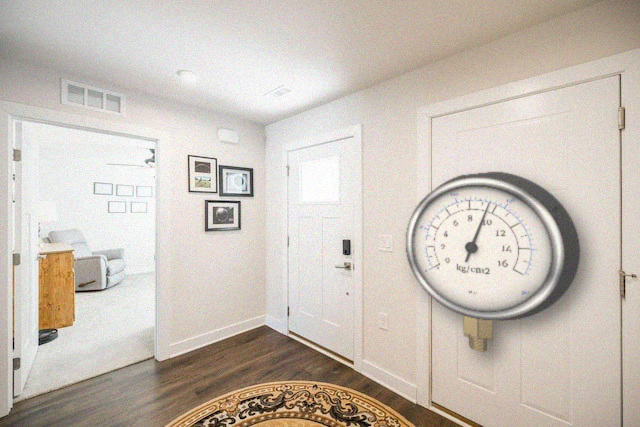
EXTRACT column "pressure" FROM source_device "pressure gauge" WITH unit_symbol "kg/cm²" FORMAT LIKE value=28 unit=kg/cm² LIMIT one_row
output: value=9.5 unit=kg/cm²
